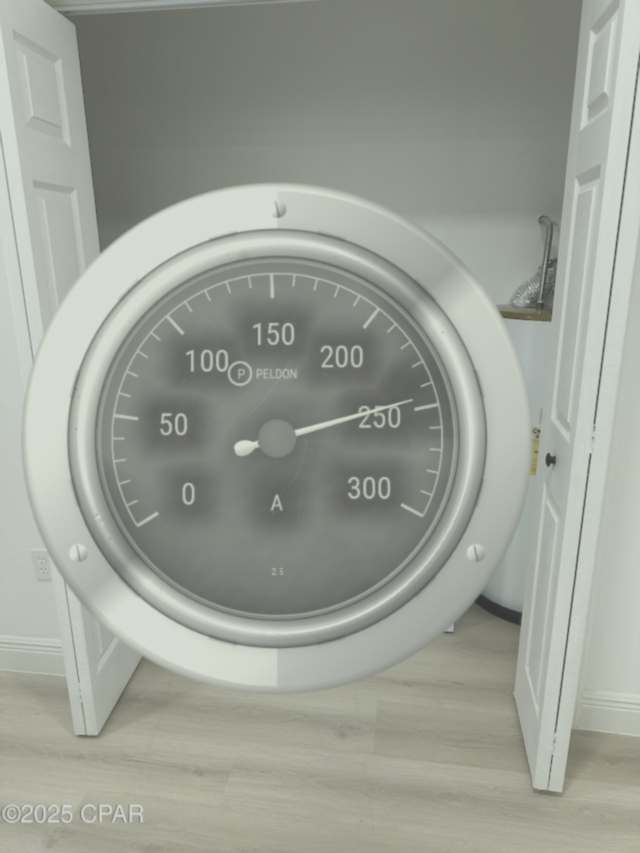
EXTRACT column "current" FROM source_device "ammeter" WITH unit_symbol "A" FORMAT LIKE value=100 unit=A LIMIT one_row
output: value=245 unit=A
